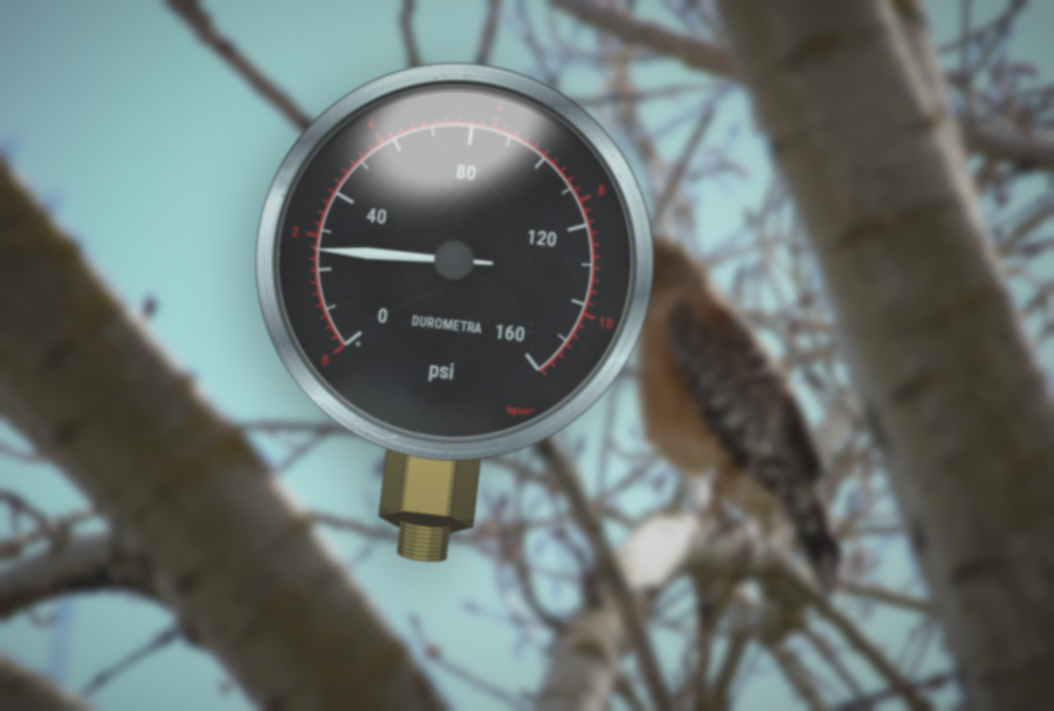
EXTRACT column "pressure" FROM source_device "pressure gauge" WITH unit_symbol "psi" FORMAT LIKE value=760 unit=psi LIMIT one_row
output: value=25 unit=psi
